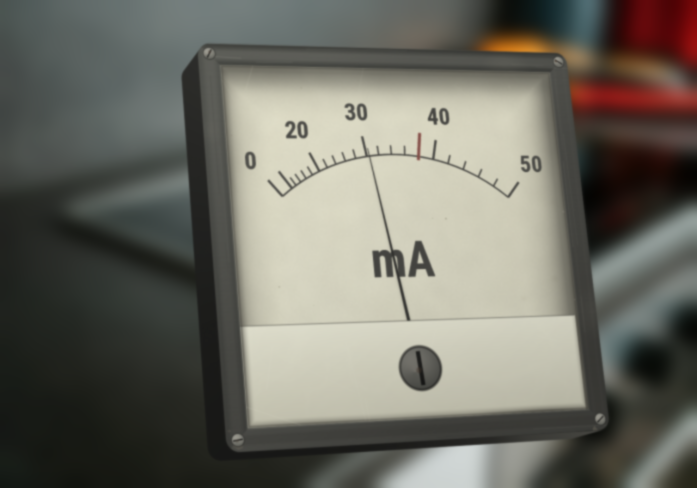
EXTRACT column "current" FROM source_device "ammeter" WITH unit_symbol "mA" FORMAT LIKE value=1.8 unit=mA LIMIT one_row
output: value=30 unit=mA
